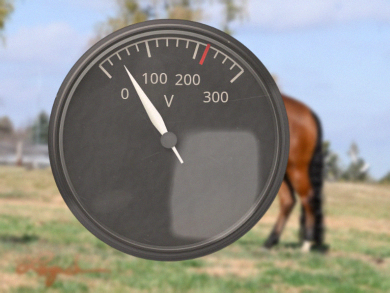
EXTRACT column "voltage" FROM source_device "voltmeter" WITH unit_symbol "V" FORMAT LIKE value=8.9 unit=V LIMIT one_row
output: value=40 unit=V
